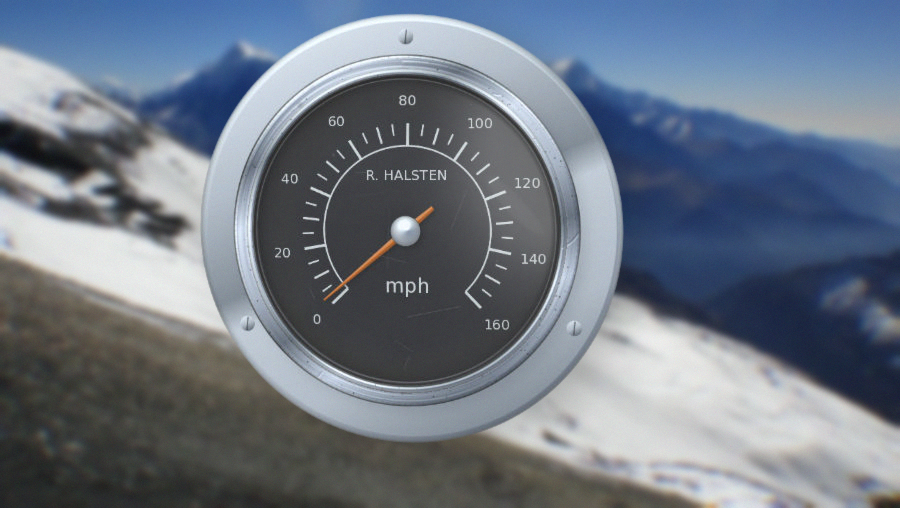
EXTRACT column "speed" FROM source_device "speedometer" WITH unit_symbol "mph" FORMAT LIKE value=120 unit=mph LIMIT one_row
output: value=2.5 unit=mph
